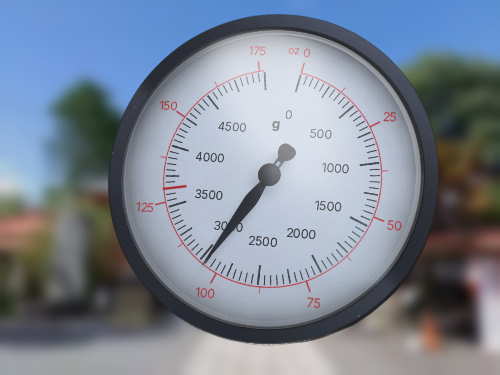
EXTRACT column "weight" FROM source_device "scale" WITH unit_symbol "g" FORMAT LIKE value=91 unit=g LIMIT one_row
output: value=2950 unit=g
